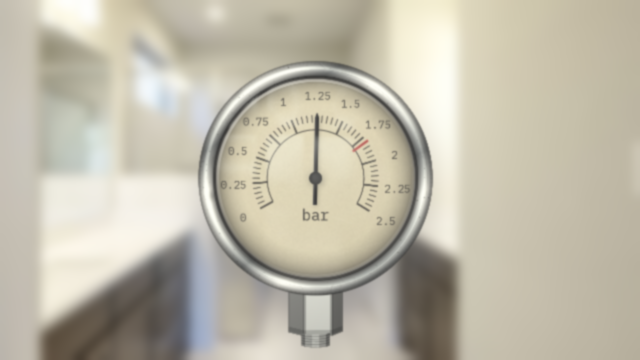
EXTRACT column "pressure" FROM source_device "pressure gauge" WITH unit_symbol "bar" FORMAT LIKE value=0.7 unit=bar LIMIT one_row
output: value=1.25 unit=bar
